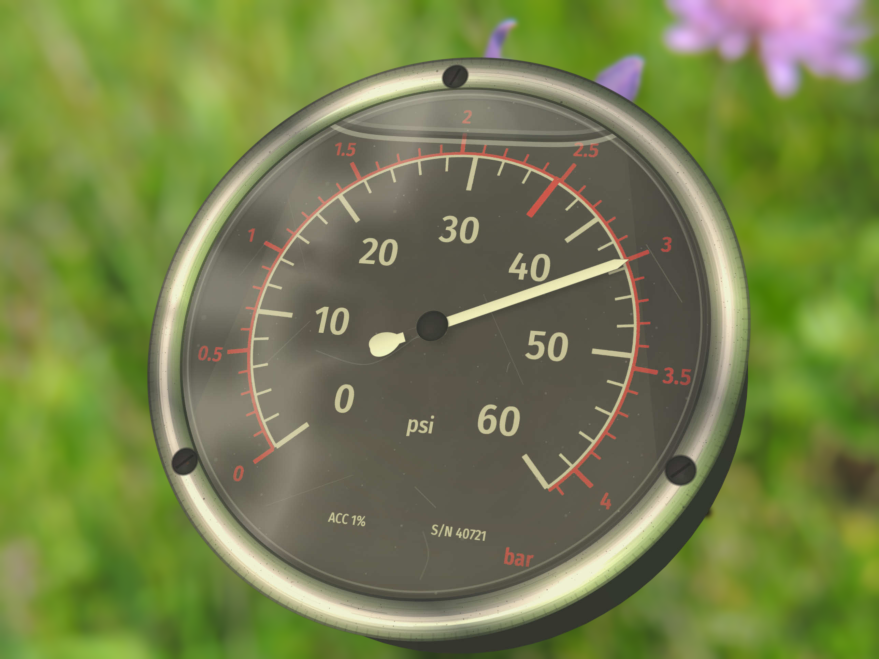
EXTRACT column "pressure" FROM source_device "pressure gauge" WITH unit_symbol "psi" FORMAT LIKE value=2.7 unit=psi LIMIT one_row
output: value=44 unit=psi
